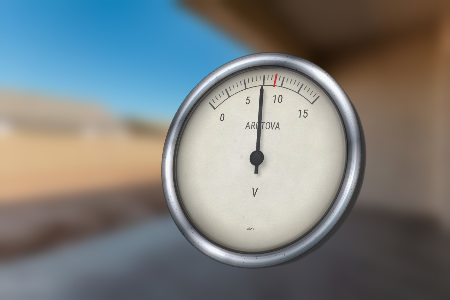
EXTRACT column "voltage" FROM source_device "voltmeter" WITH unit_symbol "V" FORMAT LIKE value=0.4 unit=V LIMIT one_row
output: value=7.5 unit=V
